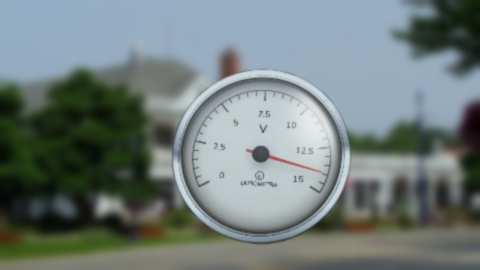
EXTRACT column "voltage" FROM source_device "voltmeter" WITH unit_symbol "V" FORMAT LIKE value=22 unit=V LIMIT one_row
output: value=14 unit=V
